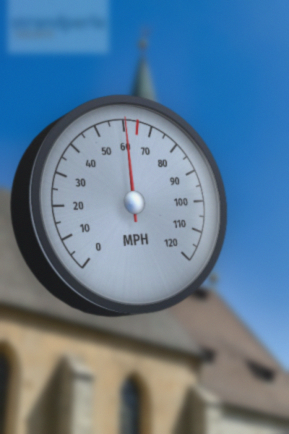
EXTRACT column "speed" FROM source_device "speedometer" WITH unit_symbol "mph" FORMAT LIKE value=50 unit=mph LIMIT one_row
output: value=60 unit=mph
